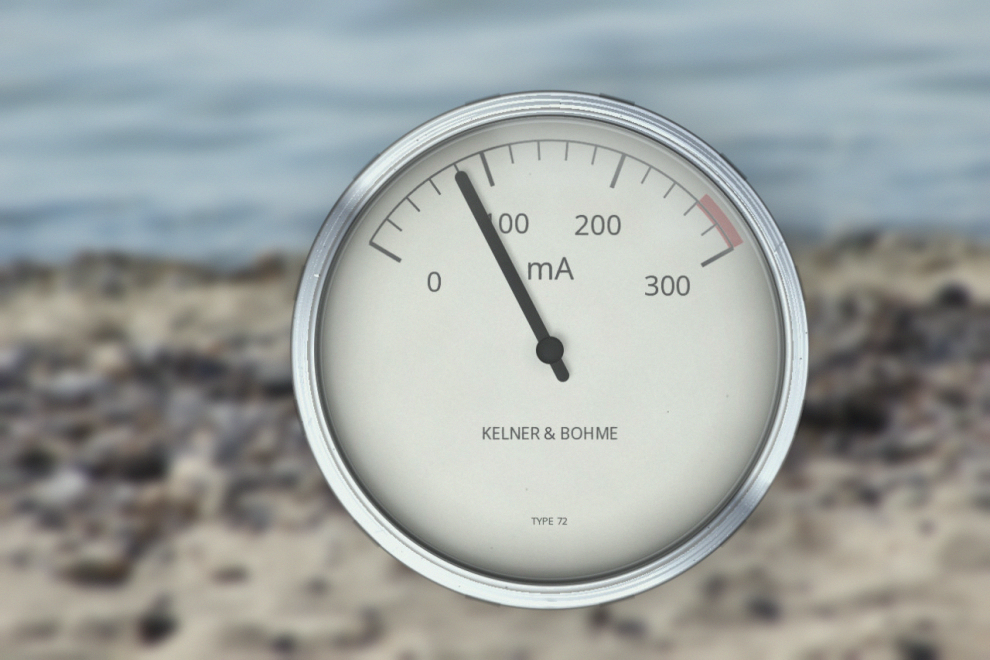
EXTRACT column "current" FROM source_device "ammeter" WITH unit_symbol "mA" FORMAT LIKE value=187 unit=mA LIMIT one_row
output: value=80 unit=mA
